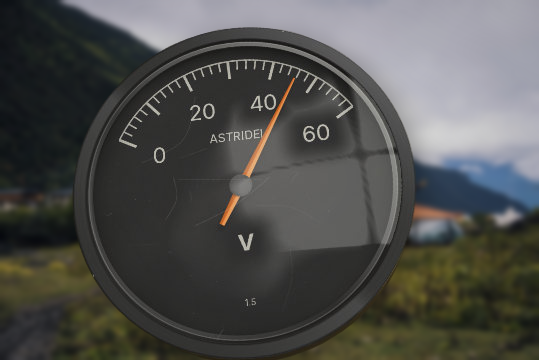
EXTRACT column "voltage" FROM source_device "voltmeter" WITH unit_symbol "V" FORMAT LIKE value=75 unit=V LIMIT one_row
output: value=46 unit=V
